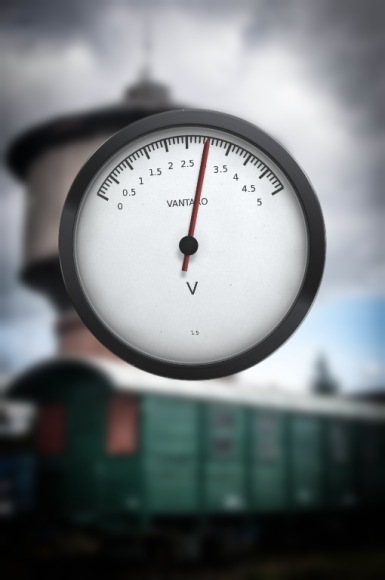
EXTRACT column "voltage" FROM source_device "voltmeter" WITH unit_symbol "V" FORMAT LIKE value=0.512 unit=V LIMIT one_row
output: value=3 unit=V
